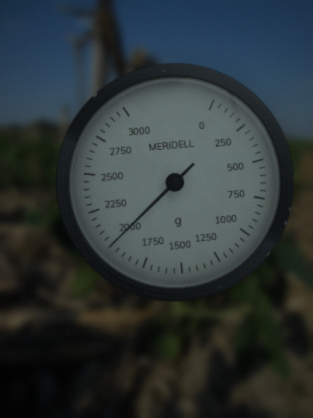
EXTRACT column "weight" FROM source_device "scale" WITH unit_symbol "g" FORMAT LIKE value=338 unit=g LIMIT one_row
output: value=2000 unit=g
